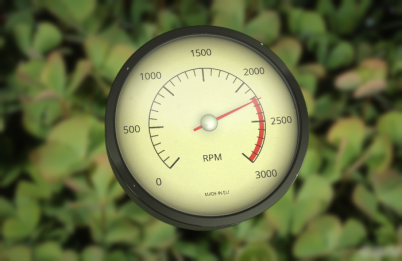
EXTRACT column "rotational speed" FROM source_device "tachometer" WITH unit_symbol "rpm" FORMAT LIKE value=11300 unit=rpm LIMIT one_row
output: value=2250 unit=rpm
